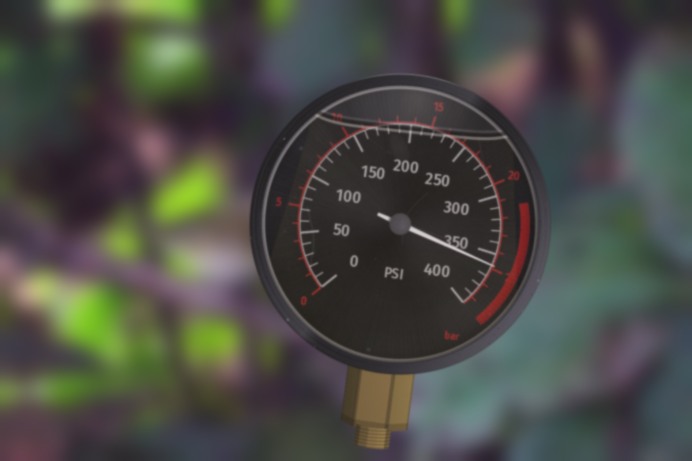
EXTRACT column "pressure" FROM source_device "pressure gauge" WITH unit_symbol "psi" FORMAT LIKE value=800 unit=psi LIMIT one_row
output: value=360 unit=psi
